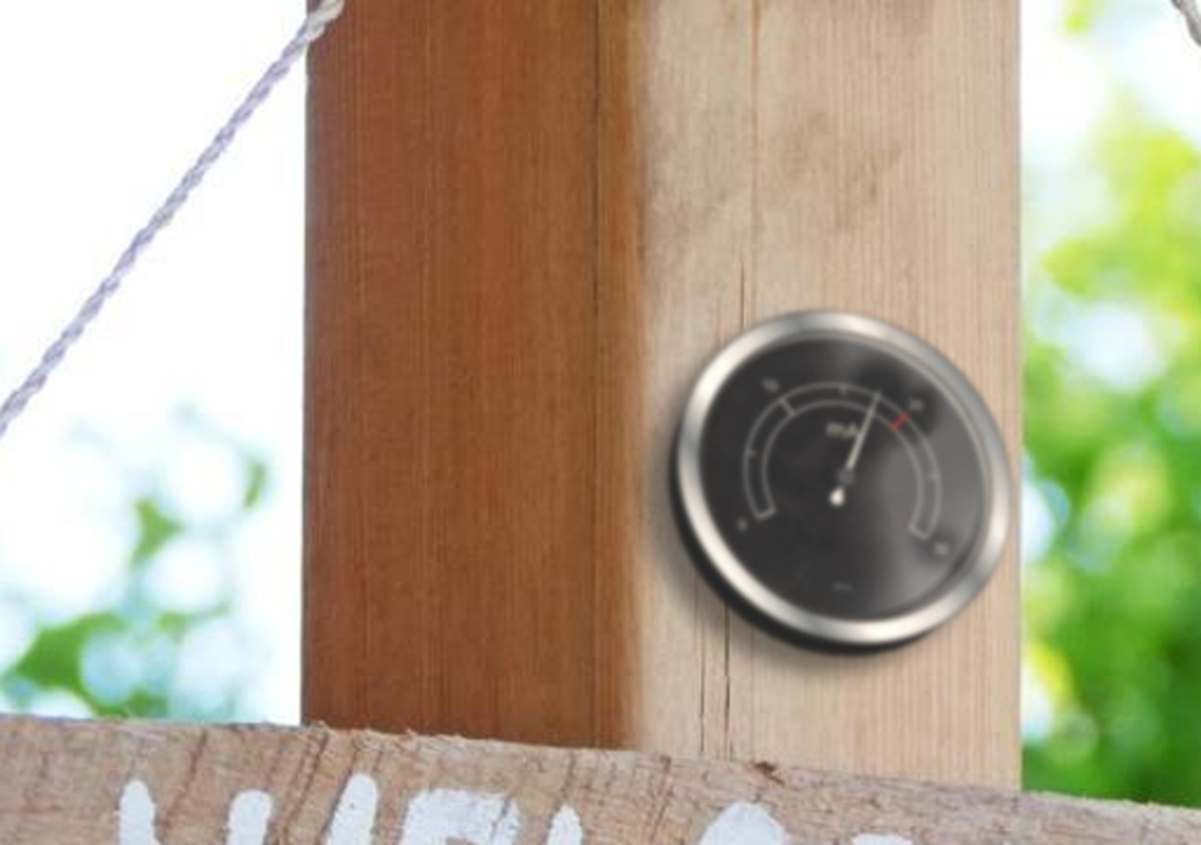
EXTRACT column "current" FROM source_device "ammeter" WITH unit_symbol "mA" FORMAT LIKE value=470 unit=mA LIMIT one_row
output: value=17.5 unit=mA
